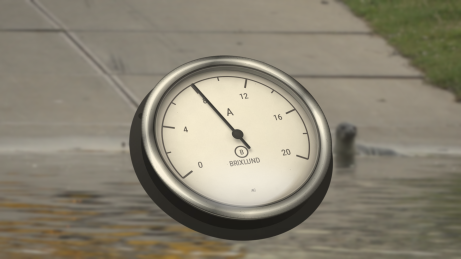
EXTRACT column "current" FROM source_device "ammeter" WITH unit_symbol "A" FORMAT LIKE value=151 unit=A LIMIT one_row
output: value=8 unit=A
